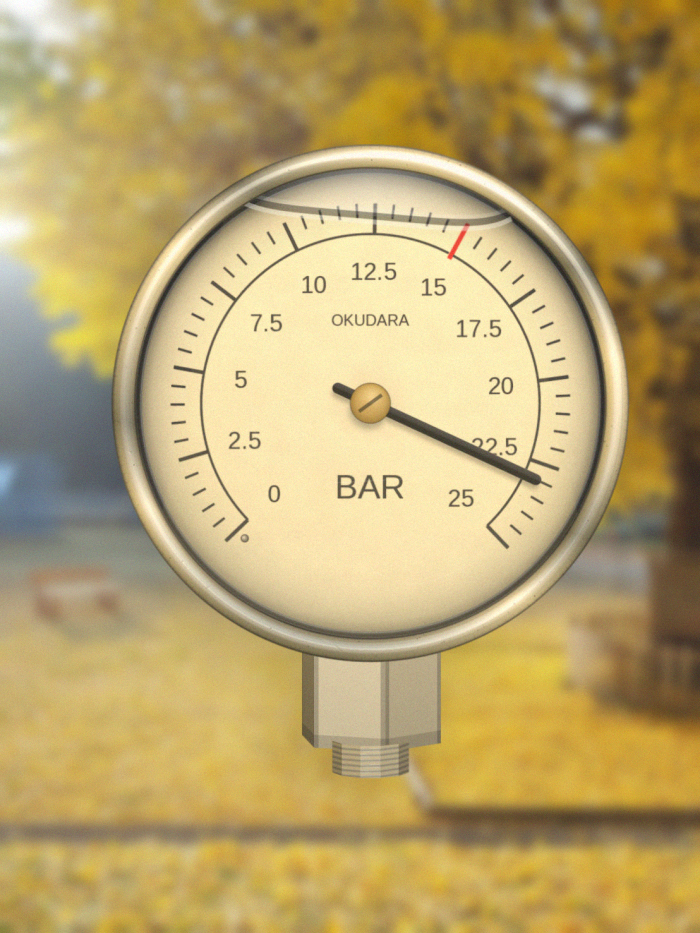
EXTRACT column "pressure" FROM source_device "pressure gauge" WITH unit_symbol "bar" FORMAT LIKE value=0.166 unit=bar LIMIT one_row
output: value=23 unit=bar
